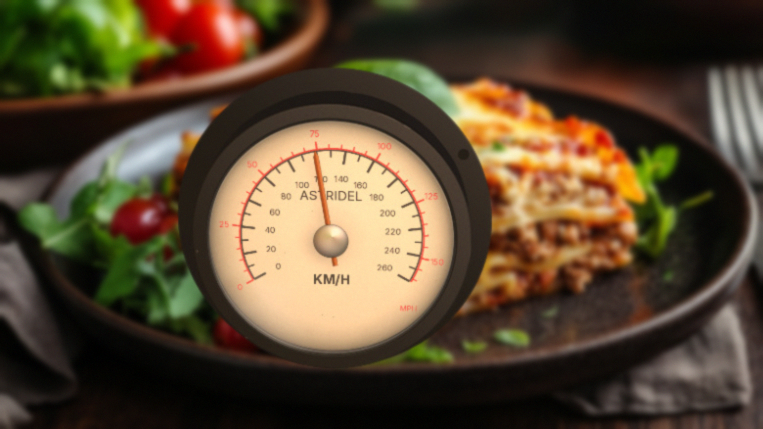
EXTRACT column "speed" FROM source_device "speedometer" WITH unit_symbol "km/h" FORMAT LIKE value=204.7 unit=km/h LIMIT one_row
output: value=120 unit=km/h
